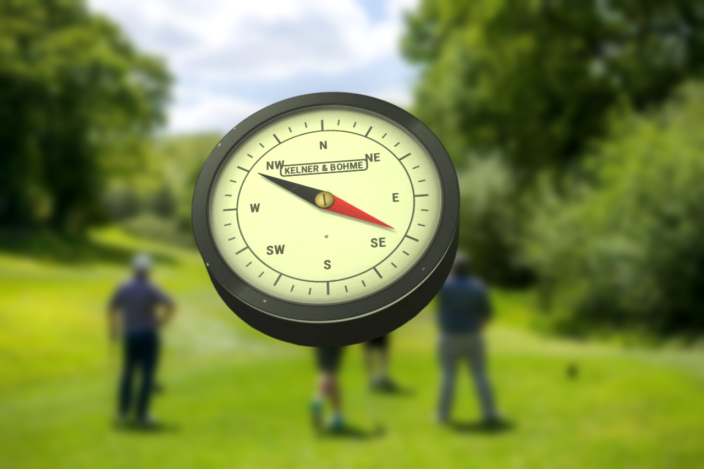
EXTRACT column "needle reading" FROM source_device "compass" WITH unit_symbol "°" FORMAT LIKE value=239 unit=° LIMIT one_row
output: value=120 unit=°
